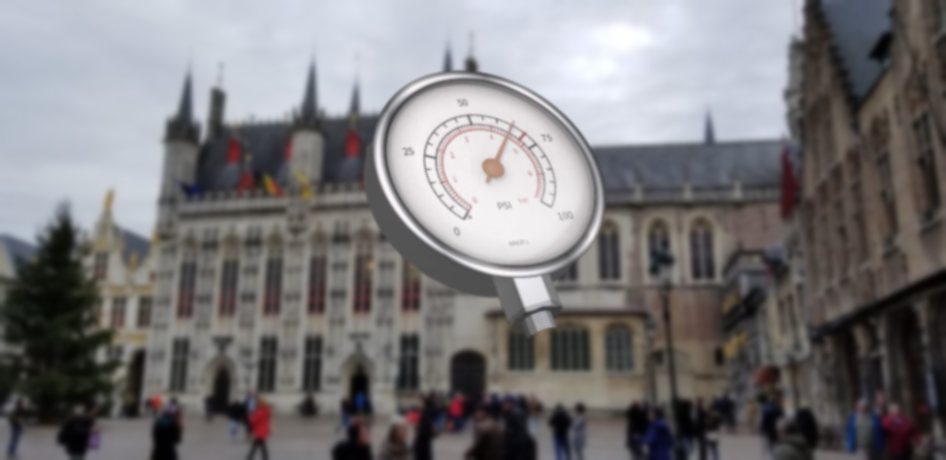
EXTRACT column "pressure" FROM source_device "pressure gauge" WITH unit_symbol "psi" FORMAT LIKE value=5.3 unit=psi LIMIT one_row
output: value=65 unit=psi
